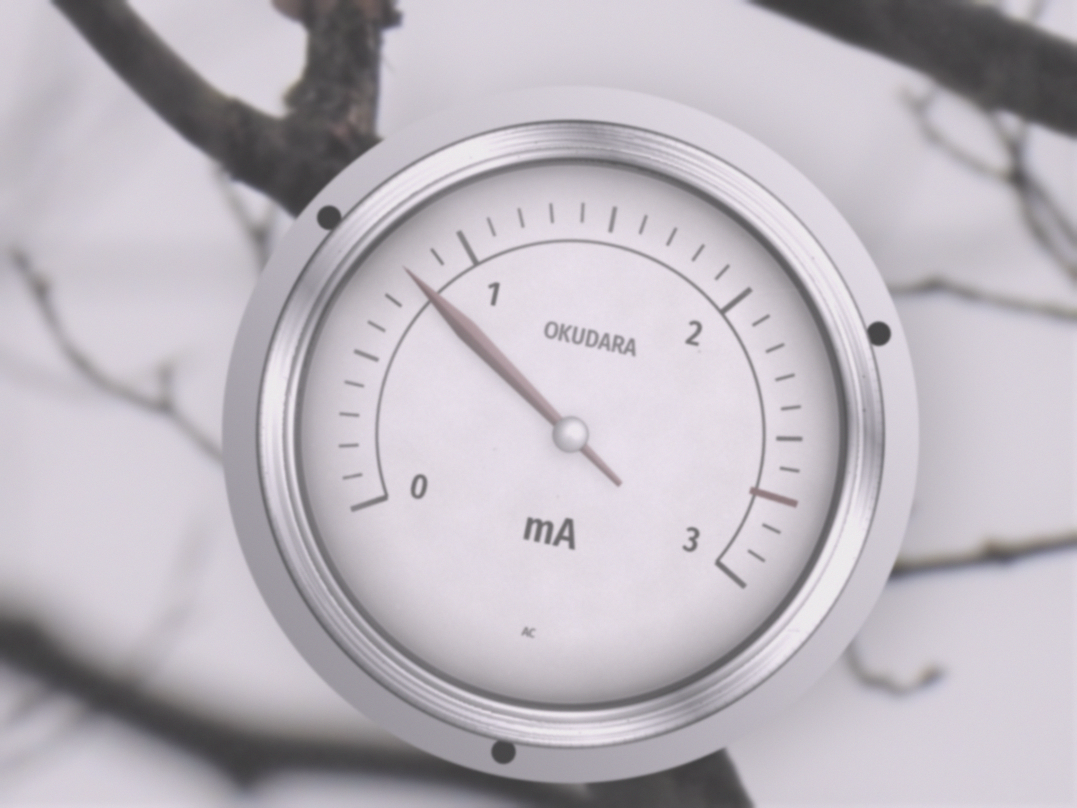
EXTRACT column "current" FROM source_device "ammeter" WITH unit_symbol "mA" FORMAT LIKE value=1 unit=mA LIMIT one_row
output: value=0.8 unit=mA
